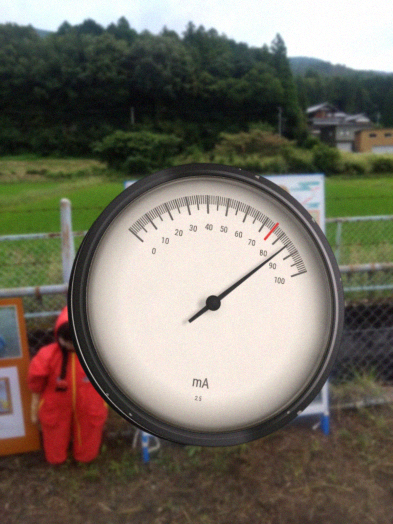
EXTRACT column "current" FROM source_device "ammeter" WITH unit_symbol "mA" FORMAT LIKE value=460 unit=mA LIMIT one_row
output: value=85 unit=mA
